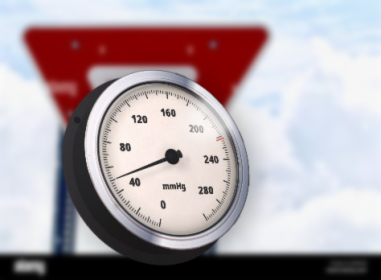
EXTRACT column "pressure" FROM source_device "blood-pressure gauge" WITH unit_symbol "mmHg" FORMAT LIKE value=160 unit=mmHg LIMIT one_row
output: value=50 unit=mmHg
